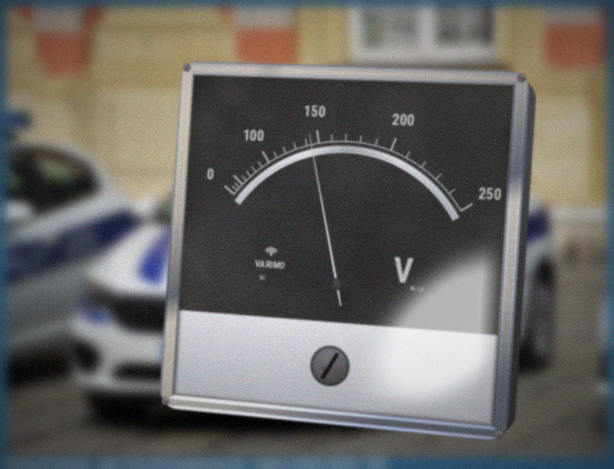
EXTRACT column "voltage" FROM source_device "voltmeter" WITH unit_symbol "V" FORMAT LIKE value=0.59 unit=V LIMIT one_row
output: value=145 unit=V
